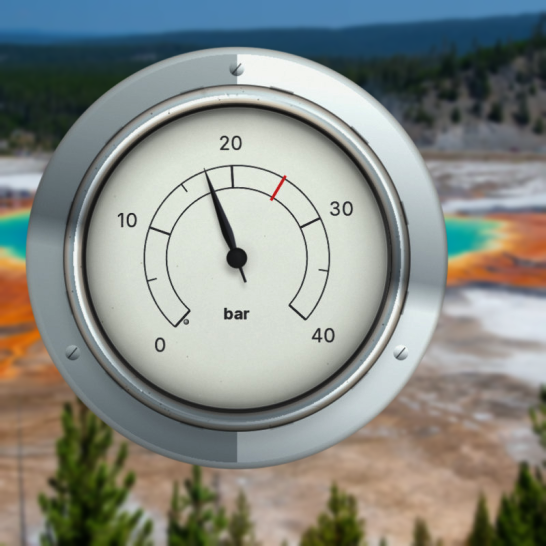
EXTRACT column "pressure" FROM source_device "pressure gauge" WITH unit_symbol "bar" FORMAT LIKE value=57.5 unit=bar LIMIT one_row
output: value=17.5 unit=bar
